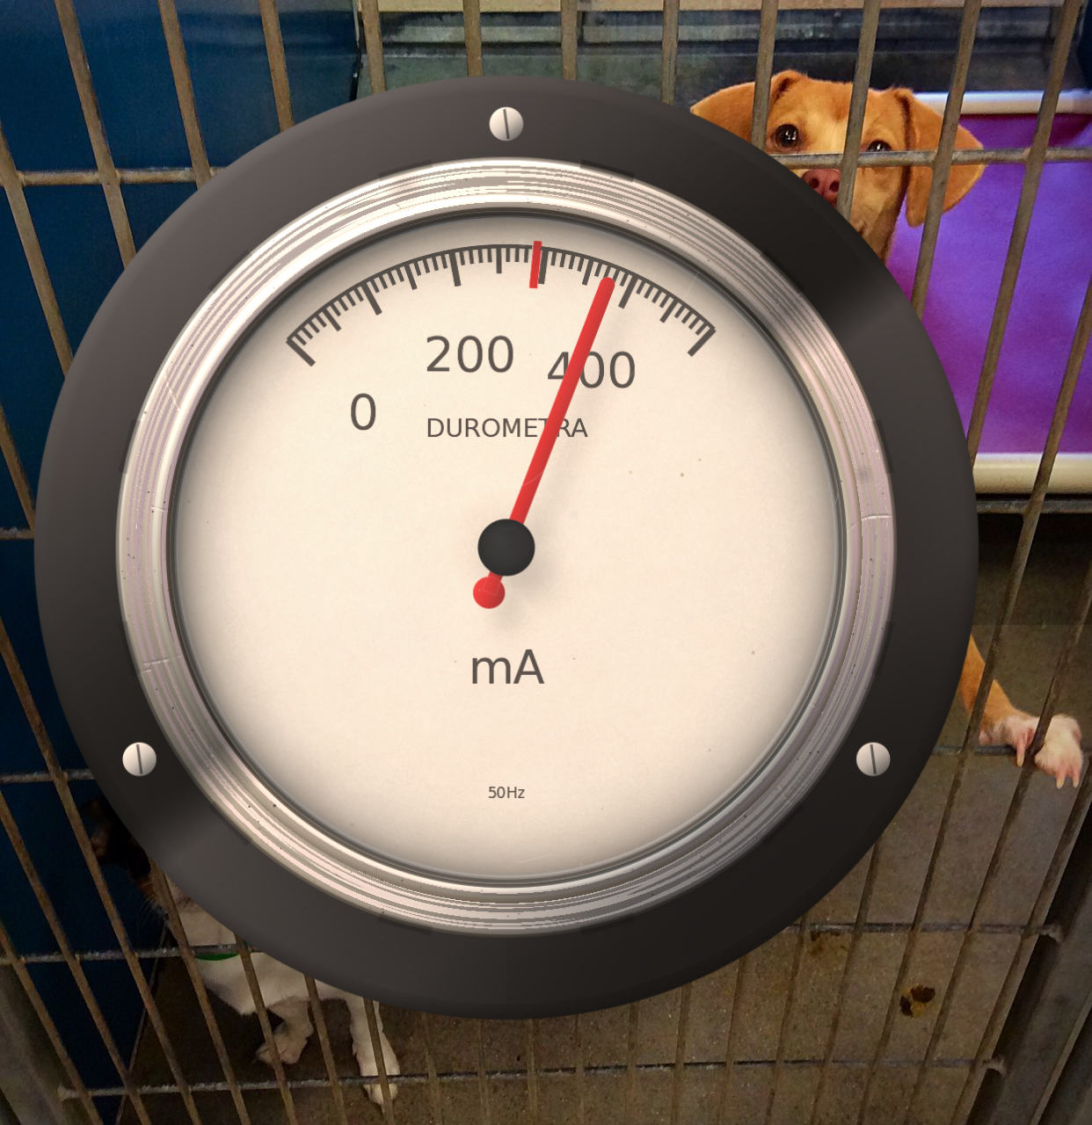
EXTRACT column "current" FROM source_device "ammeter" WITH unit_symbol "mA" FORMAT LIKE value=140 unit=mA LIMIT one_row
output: value=375 unit=mA
